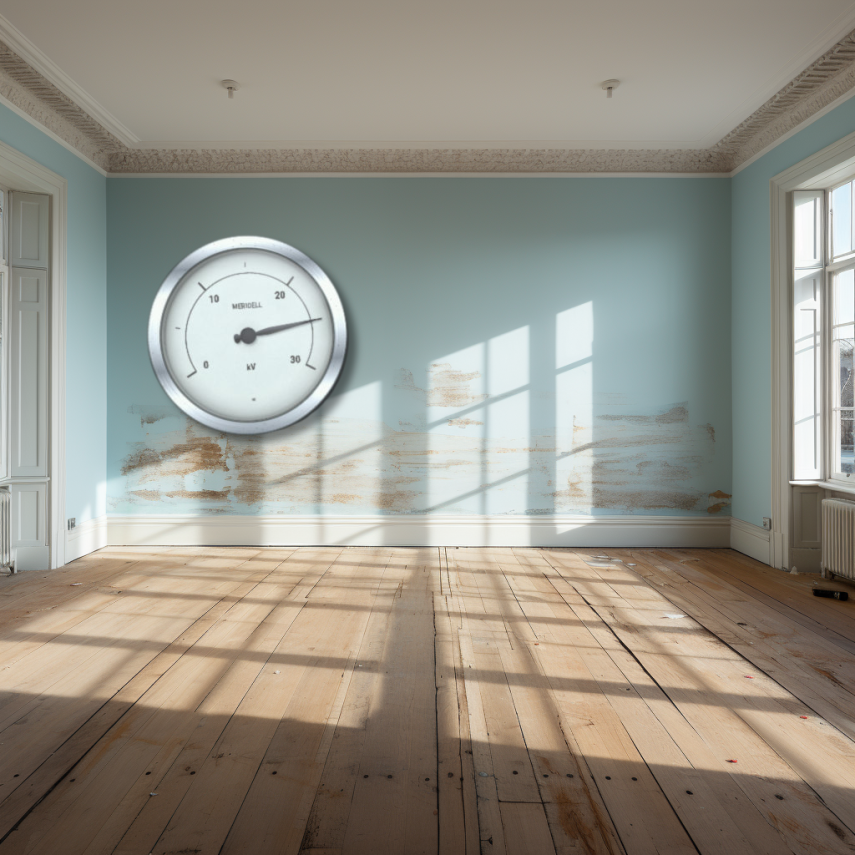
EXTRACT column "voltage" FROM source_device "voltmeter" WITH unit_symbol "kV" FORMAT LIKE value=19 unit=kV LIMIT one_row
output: value=25 unit=kV
